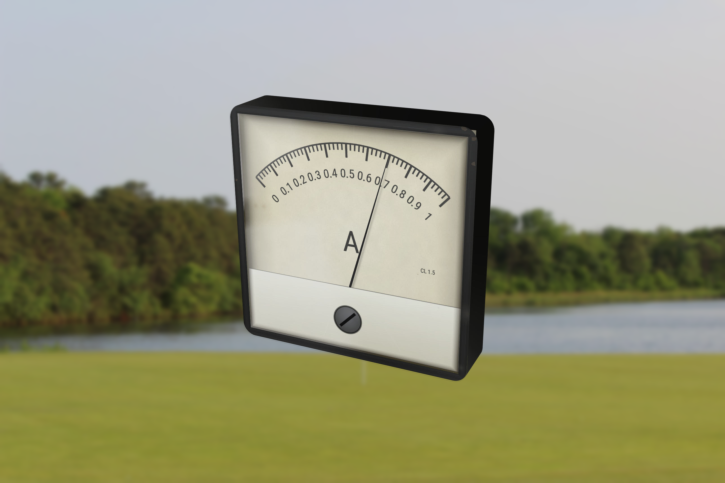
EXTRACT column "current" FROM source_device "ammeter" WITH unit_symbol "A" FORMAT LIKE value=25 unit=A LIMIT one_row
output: value=0.7 unit=A
